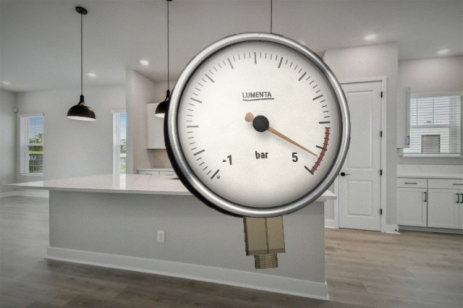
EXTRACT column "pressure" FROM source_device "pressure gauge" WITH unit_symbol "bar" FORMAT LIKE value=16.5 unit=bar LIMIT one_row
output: value=4.7 unit=bar
